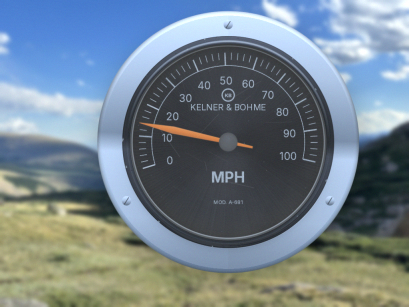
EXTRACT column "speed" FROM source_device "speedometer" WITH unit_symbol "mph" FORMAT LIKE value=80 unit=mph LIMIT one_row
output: value=14 unit=mph
